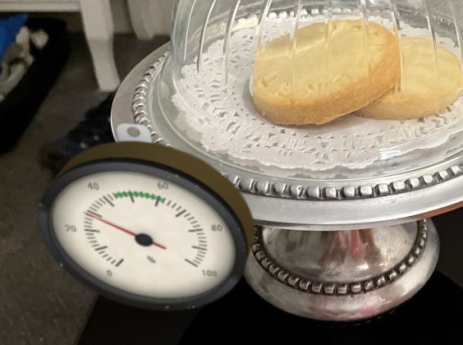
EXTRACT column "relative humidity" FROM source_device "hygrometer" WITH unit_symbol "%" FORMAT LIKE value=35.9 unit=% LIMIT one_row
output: value=30 unit=%
